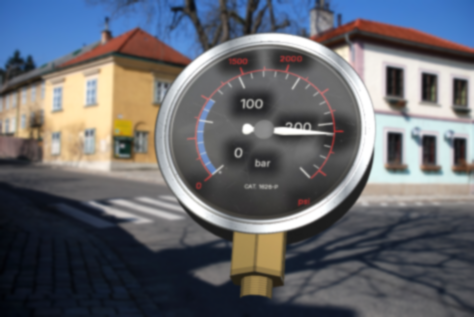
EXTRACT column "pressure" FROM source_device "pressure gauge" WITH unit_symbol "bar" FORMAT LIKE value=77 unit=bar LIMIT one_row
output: value=210 unit=bar
